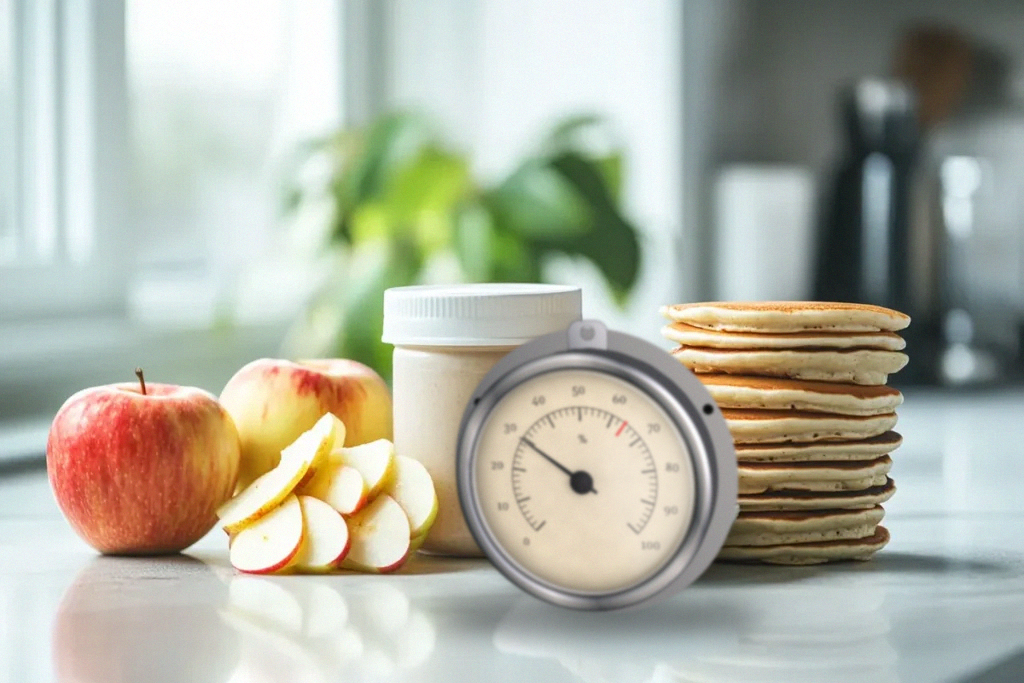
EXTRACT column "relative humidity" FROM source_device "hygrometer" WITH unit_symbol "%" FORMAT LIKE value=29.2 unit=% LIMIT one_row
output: value=30 unit=%
